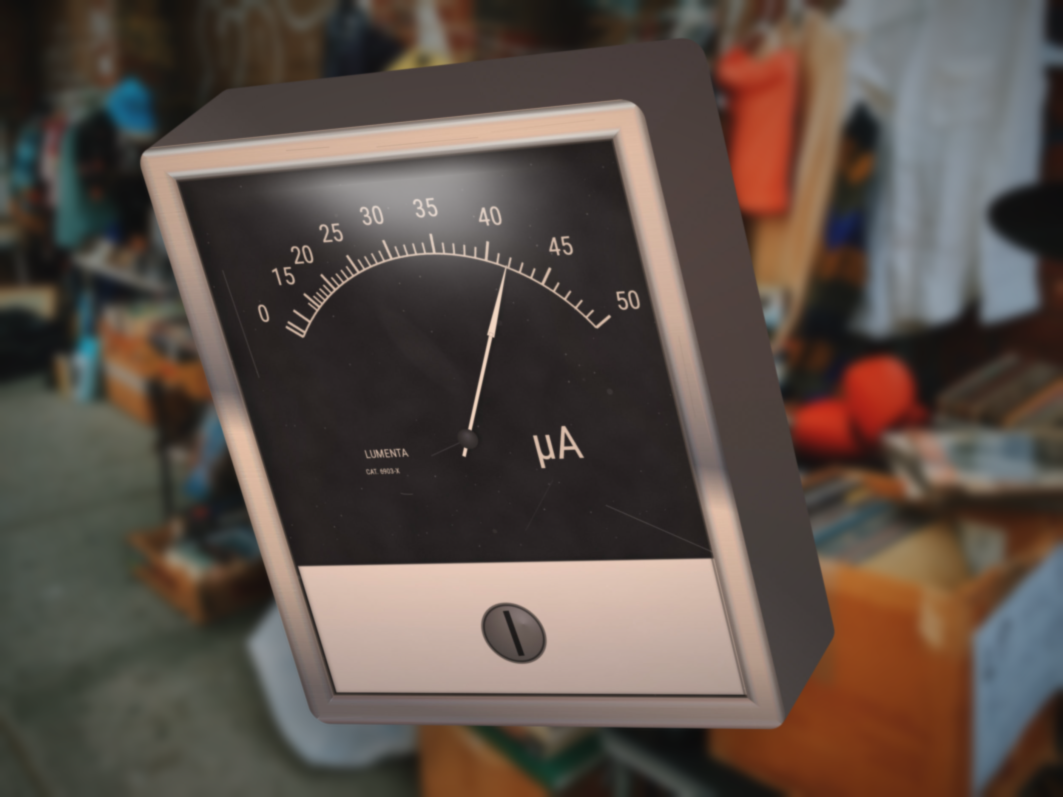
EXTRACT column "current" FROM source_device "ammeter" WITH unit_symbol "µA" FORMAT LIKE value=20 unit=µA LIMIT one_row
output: value=42 unit=µA
